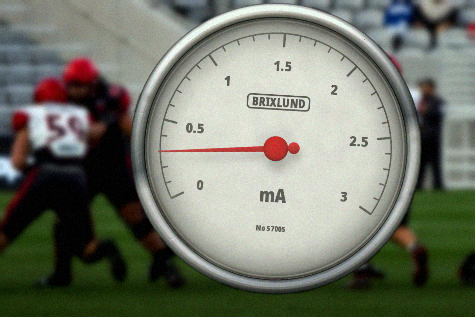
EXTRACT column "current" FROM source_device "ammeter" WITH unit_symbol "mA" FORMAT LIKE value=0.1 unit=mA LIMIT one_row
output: value=0.3 unit=mA
